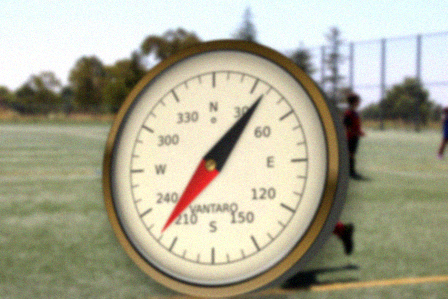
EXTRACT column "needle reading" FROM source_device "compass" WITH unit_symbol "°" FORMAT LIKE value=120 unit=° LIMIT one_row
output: value=220 unit=°
